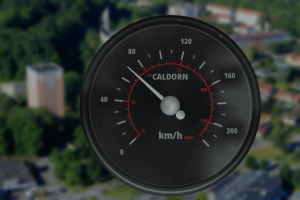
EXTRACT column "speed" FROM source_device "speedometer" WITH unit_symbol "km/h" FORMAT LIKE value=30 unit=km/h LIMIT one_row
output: value=70 unit=km/h
